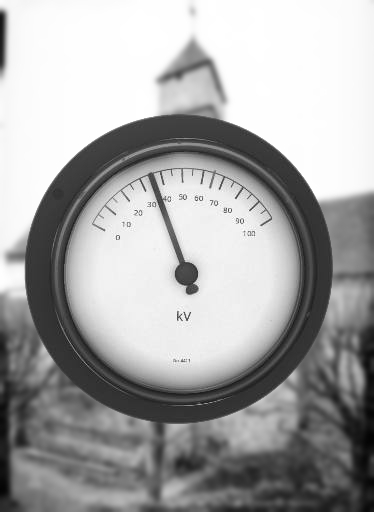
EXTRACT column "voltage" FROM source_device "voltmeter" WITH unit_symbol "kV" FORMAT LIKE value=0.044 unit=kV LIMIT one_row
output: value=35 unit=kV
